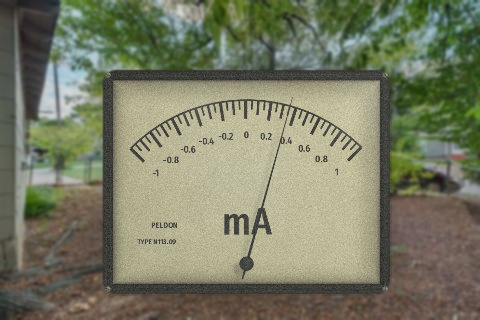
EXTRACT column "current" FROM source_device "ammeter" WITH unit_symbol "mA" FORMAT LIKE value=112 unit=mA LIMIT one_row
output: value=0.35 unit=mA
